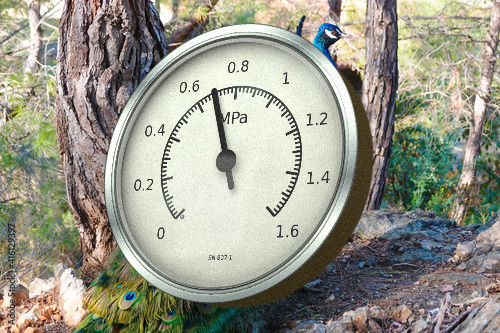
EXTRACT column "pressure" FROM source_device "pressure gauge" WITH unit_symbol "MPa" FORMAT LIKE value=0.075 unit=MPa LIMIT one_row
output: value=0.7 unit=MPa
